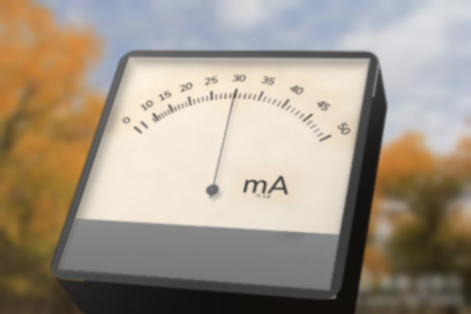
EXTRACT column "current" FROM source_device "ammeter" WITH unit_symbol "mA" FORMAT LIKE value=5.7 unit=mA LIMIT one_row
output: value=30 unit=mA
